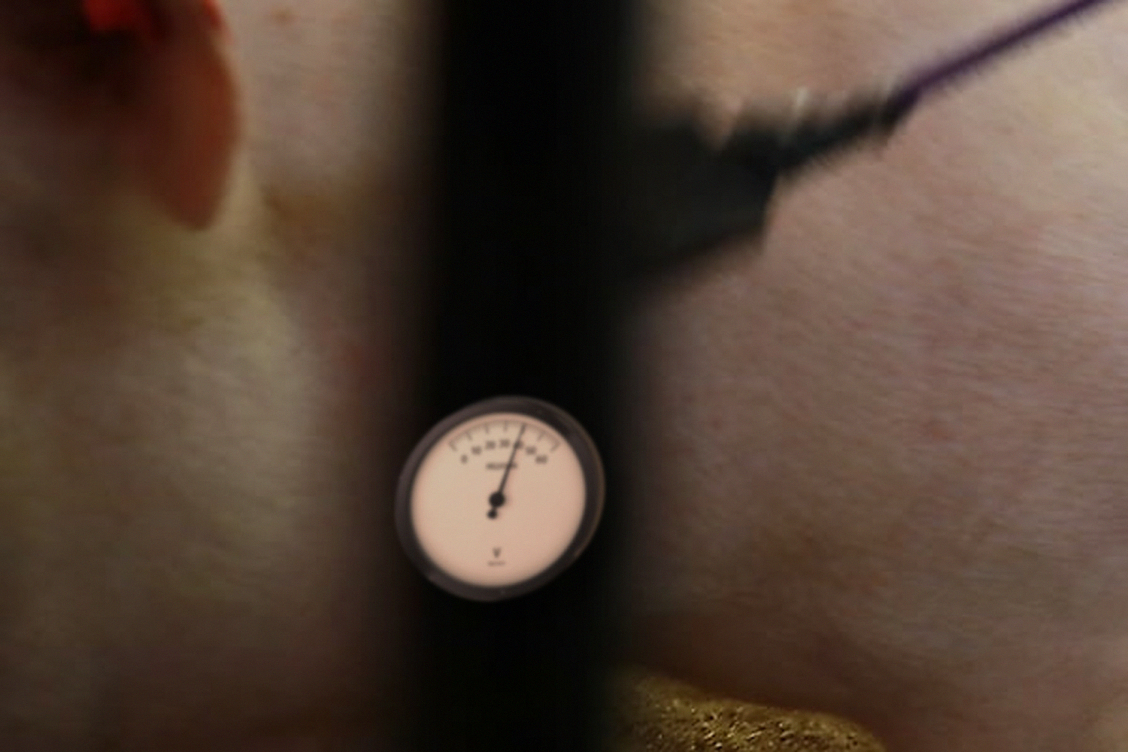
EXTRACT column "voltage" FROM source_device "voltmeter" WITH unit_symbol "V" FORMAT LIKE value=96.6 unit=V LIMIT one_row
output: value=40 unit=V
